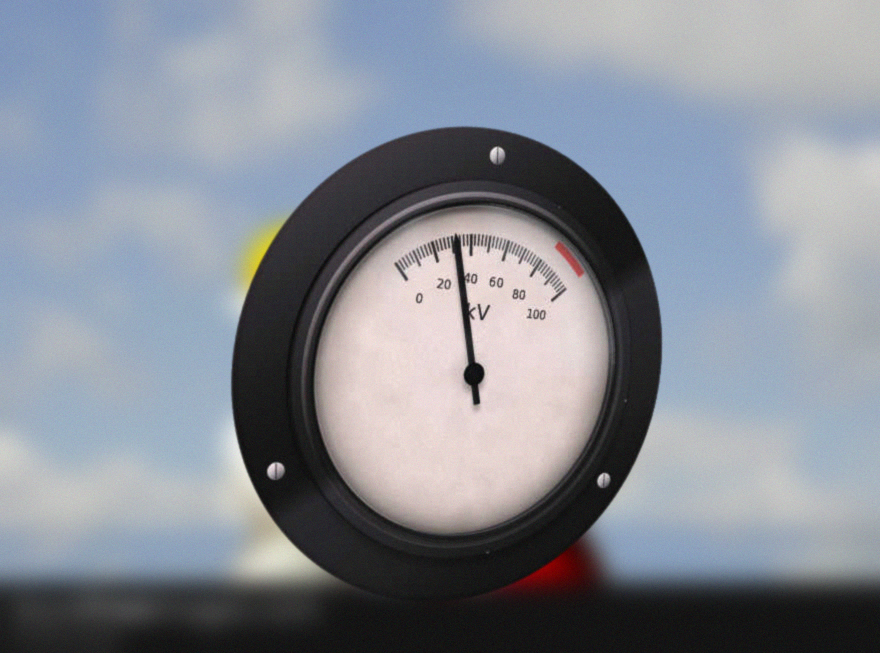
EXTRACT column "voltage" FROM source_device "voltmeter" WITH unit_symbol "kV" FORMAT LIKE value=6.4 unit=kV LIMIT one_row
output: value=30 unit=kV
